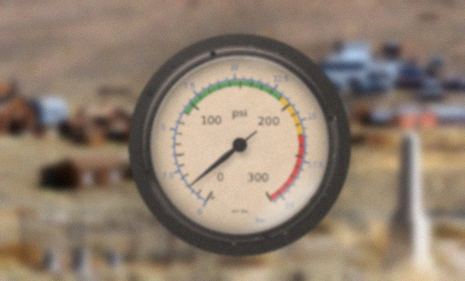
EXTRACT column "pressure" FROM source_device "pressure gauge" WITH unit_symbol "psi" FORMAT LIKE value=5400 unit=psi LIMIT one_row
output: value=20 unit=psi
